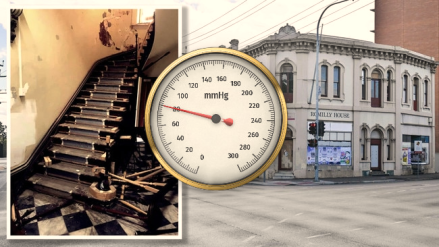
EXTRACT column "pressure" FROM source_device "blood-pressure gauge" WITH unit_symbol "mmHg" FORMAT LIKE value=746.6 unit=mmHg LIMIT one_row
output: value=80 unit=mmHg
